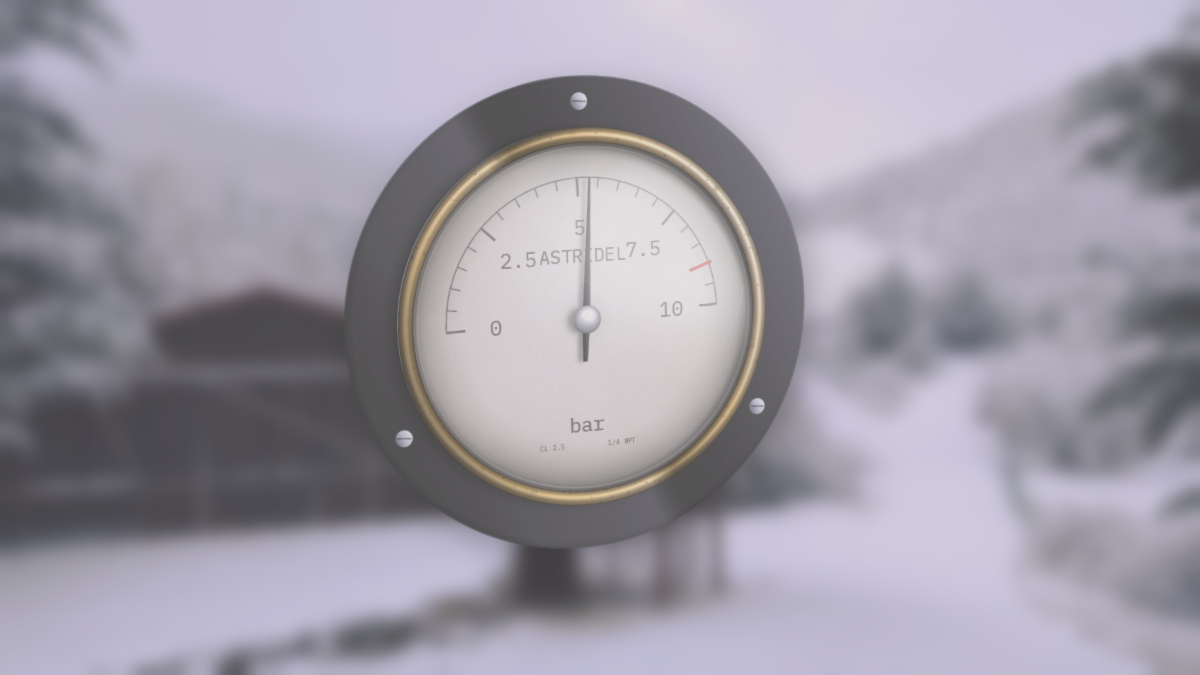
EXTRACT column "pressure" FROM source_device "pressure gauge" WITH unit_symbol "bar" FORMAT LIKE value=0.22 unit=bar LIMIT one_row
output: value=5.25 unit=bar
